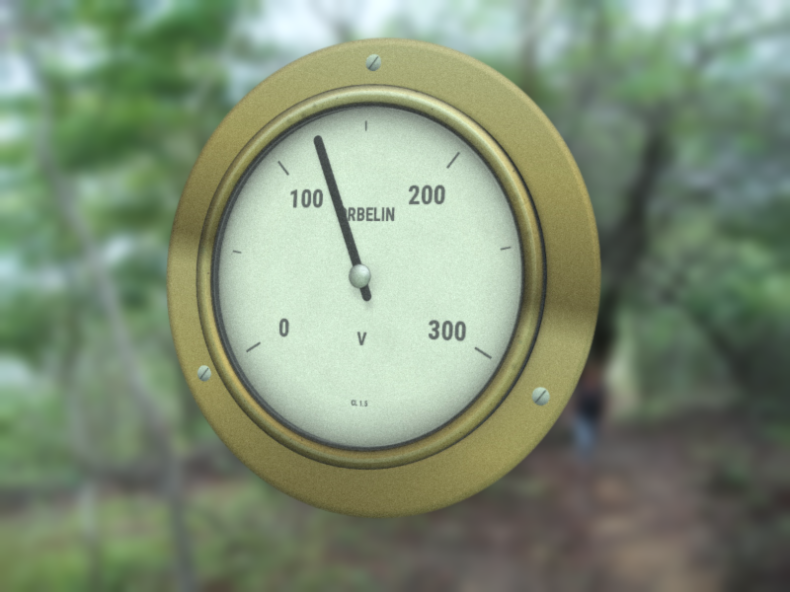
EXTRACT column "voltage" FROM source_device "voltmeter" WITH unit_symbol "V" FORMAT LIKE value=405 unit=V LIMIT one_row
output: value=125 unit=V
